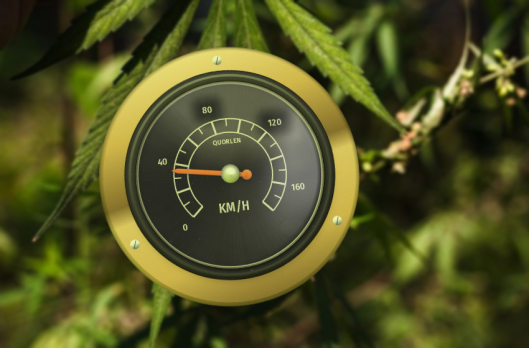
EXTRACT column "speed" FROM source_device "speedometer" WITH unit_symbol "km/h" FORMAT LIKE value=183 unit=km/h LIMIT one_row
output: value=35 unit=km/h
